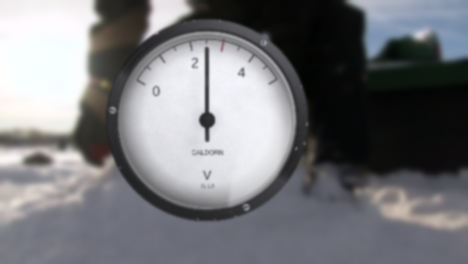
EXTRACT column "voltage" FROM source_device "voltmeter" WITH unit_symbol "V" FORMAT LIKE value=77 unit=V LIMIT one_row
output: value=2.5 unit=V
